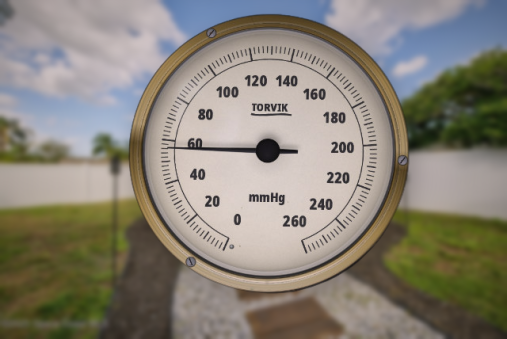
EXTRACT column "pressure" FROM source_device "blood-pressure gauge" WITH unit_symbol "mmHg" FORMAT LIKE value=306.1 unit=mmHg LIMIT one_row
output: value=56 unit=mmHg
